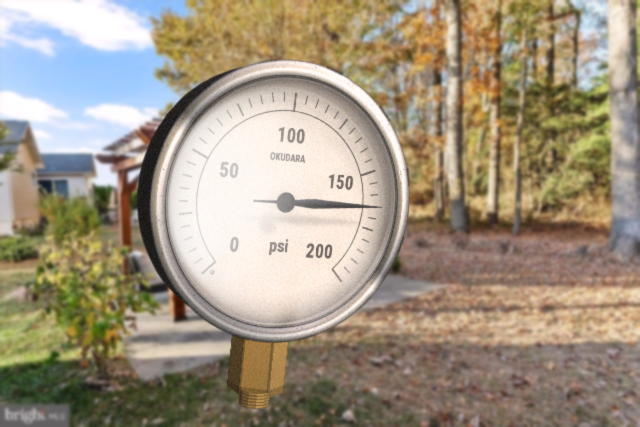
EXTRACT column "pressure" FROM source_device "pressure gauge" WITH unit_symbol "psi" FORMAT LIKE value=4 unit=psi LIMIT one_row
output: value=165 unit=psi
